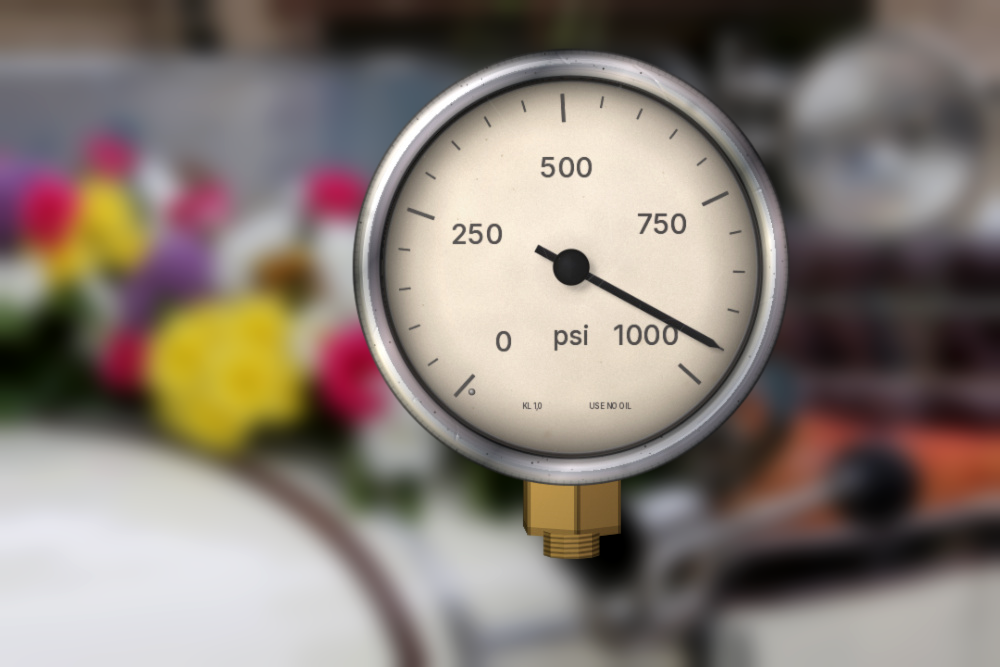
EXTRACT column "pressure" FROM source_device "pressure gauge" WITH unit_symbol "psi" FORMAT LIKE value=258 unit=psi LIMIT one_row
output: value=950 unit=psi
